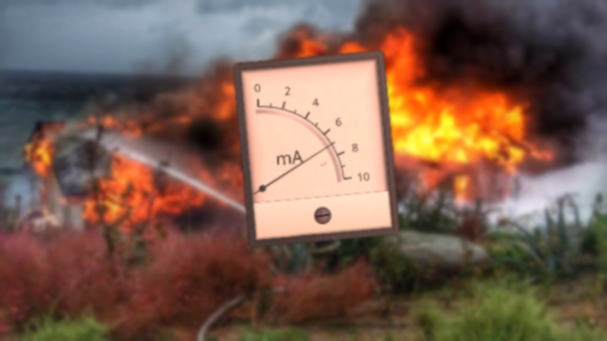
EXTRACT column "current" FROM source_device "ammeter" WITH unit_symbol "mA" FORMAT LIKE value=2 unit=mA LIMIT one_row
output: value=7 unit=mA
